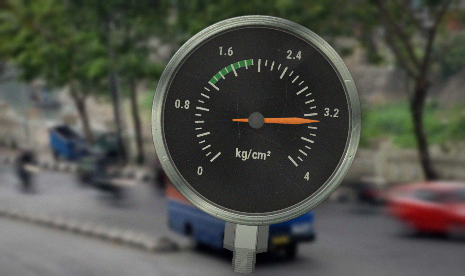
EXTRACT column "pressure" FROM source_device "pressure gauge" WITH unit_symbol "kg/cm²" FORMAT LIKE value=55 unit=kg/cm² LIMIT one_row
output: value=3.3 unit=kg/cm²
